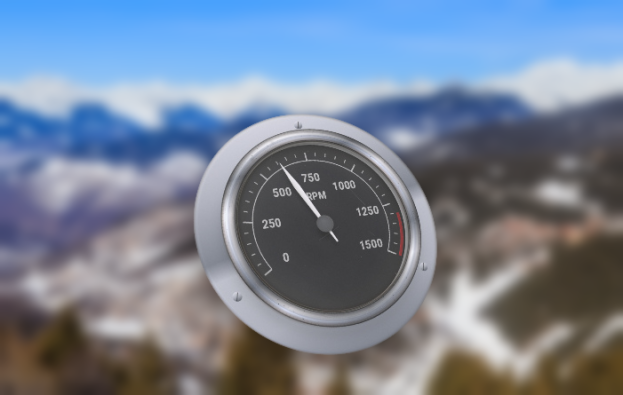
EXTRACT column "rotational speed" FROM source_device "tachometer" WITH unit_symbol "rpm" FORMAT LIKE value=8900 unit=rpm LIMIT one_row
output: value=600 unit=rpm
